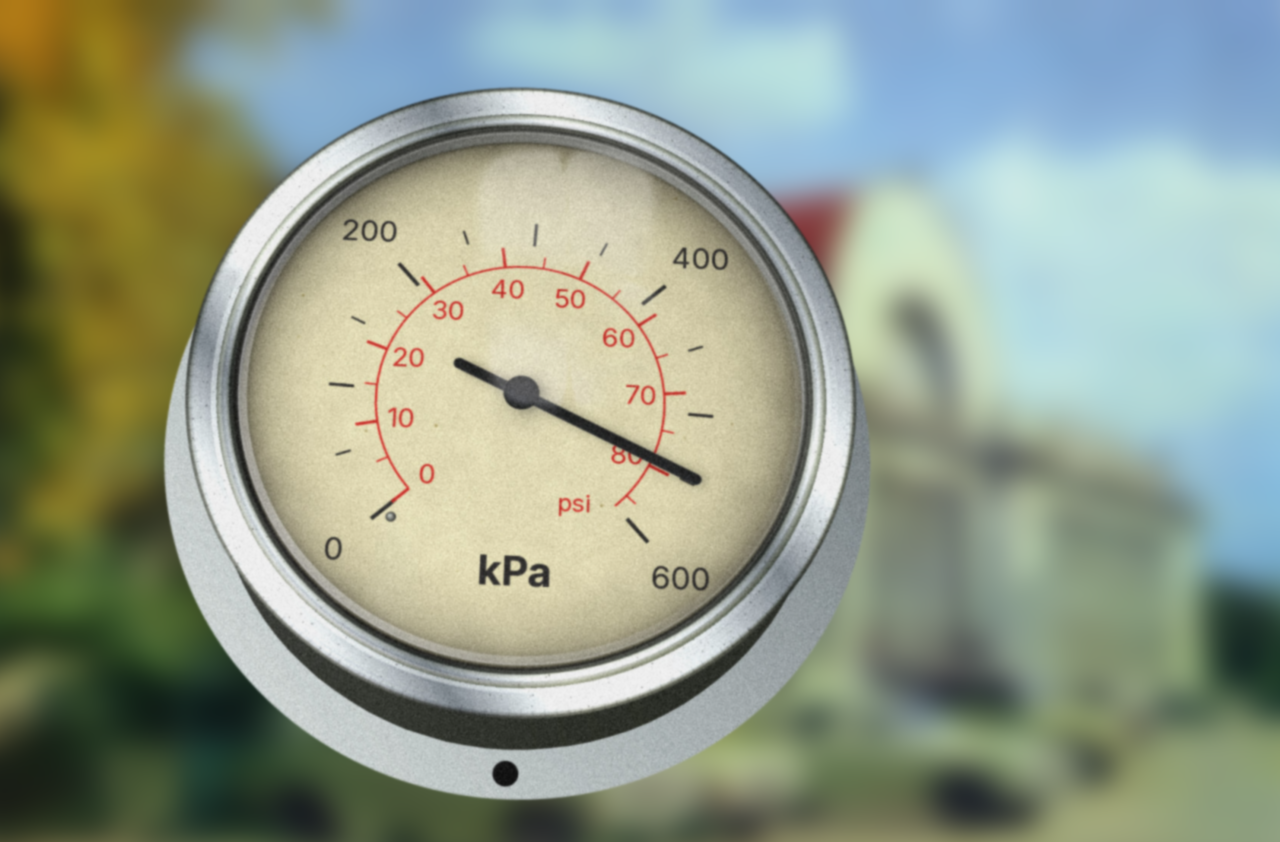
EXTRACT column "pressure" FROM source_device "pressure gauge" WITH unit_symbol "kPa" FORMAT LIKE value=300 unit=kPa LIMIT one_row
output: value=550 unit=kPa
